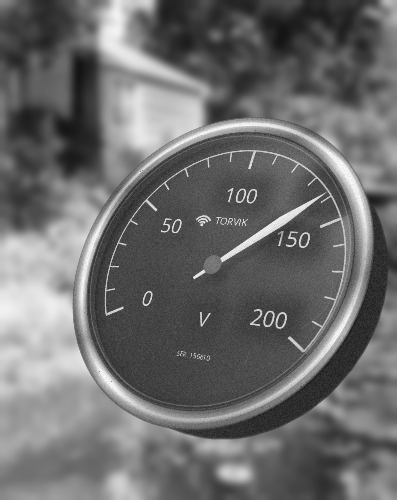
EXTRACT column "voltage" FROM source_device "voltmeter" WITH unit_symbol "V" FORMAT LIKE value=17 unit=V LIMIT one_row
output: value=140 unit=V
